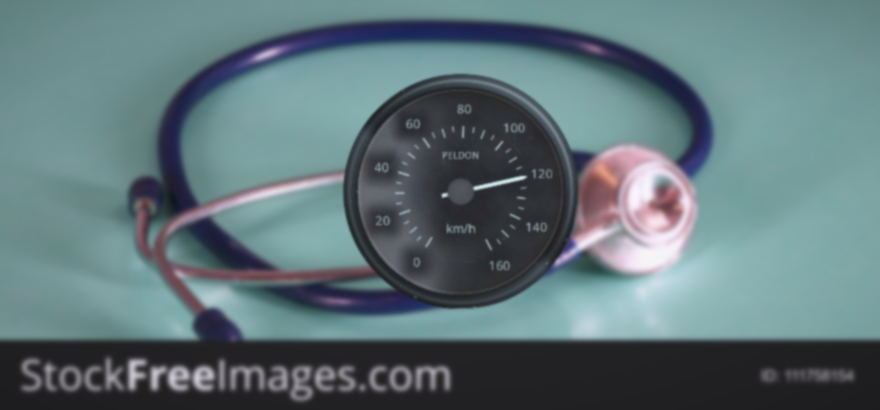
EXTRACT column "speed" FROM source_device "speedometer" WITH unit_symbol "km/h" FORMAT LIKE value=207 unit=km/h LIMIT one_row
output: value=120 unit=km/h
